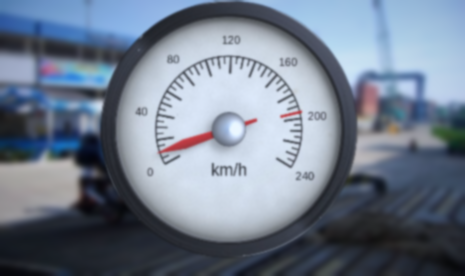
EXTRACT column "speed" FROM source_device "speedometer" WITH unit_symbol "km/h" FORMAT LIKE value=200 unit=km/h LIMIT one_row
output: value=10 unit=km/h
